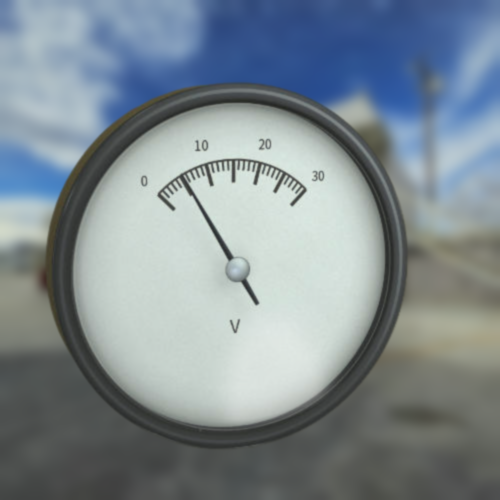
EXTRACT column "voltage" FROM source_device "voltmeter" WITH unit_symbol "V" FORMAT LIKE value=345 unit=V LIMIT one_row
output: value=5 unit=V
